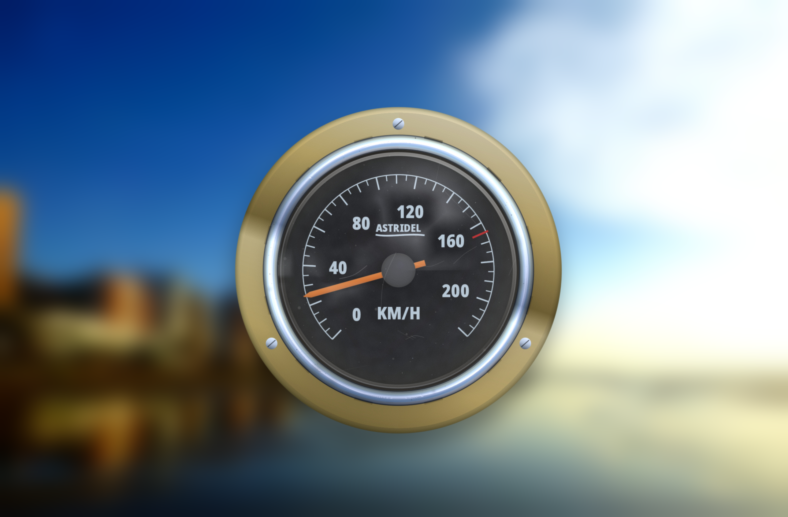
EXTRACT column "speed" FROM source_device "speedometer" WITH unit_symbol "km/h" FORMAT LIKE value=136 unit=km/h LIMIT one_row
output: value=25 unit=km/h
